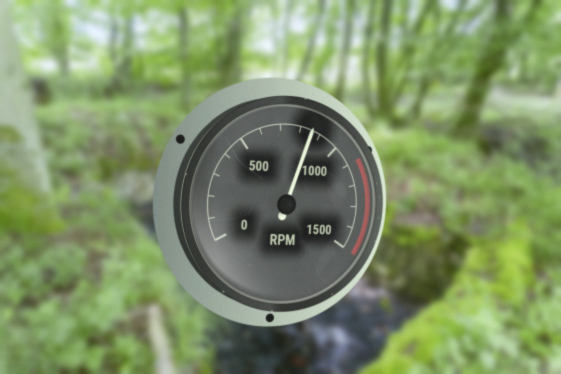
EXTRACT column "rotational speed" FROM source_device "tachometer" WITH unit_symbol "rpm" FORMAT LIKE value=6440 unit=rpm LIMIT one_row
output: value=850 unit=rpm
